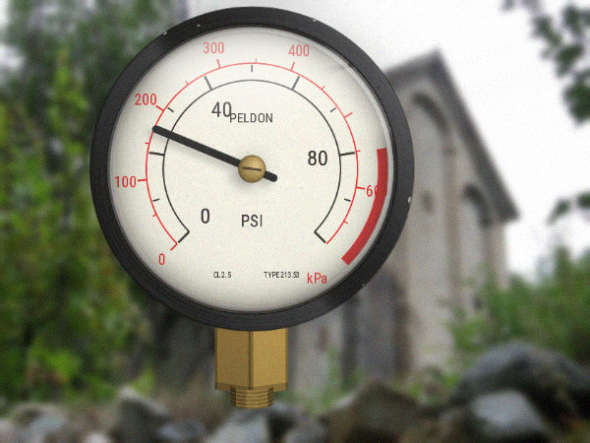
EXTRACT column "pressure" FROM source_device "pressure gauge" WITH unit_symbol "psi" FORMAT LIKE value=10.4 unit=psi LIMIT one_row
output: value=25 unit=psi
